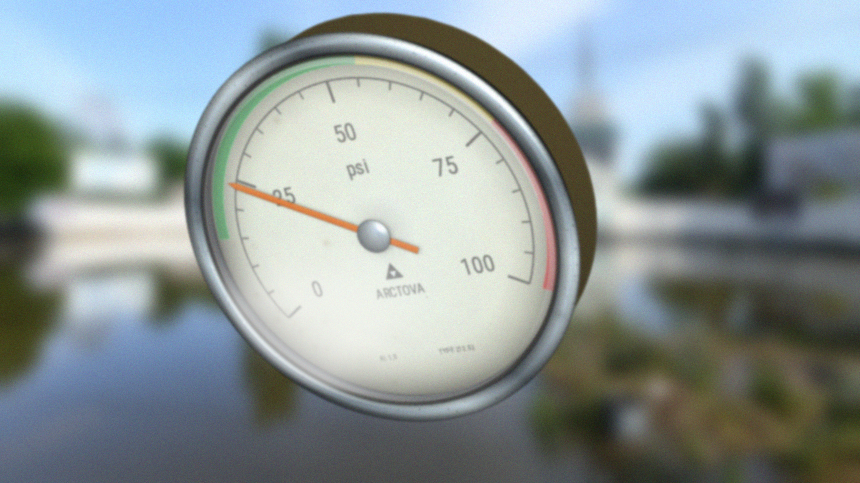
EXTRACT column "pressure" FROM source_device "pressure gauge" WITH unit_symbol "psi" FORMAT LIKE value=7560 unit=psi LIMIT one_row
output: value=25 unit=psi
